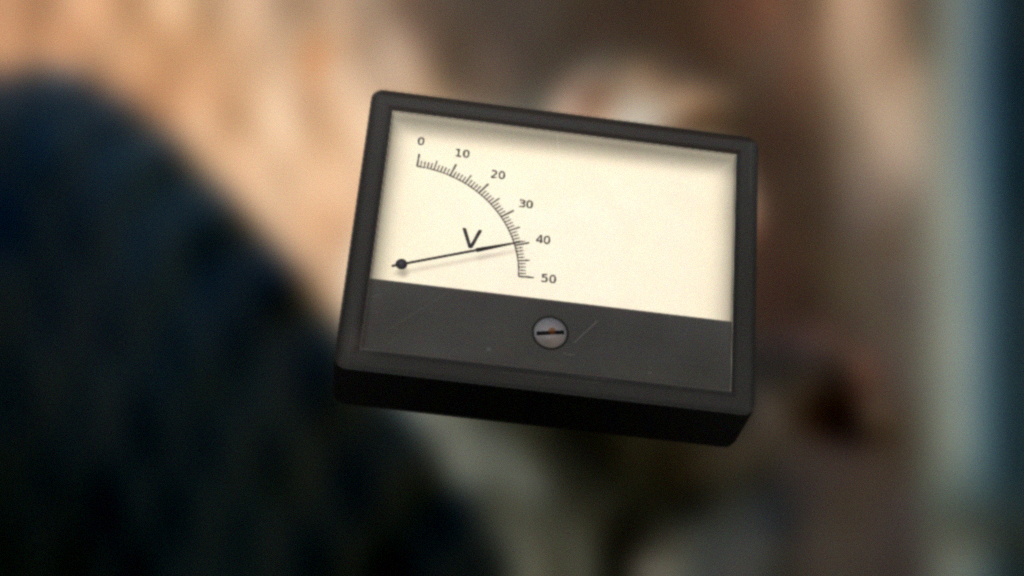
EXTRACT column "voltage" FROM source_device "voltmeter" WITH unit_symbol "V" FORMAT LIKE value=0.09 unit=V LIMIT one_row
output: value=40 unit=V
